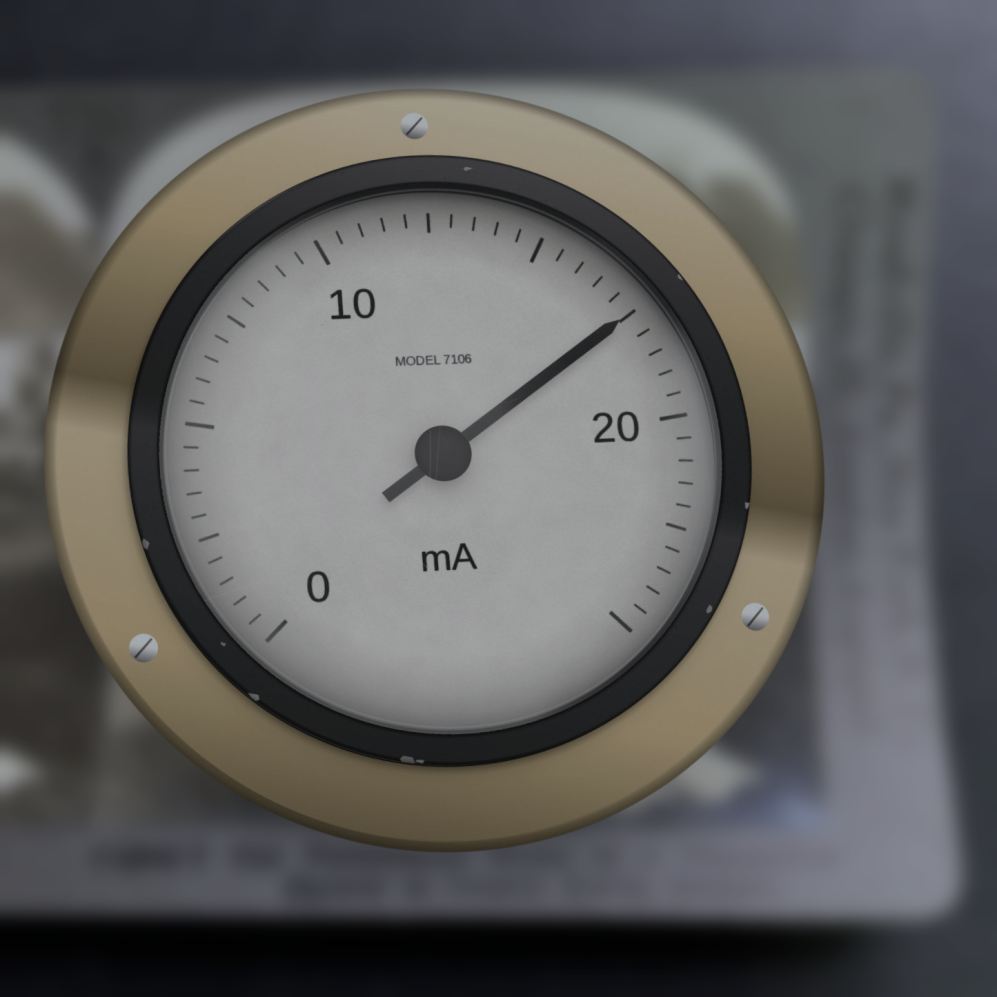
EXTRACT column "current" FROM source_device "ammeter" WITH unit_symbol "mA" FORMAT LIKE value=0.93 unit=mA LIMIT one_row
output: value=17.5 unit=mA
